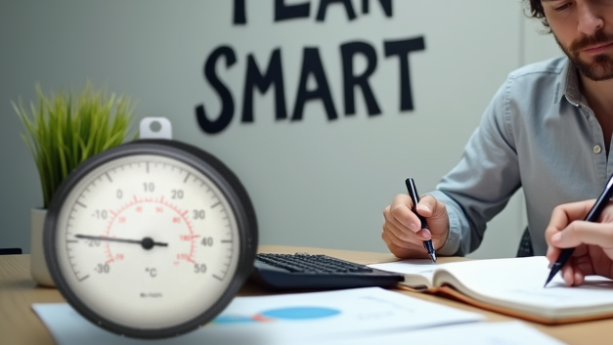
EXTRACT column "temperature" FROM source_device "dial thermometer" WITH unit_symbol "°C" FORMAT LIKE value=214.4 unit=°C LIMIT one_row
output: value=-18 unit=°C
